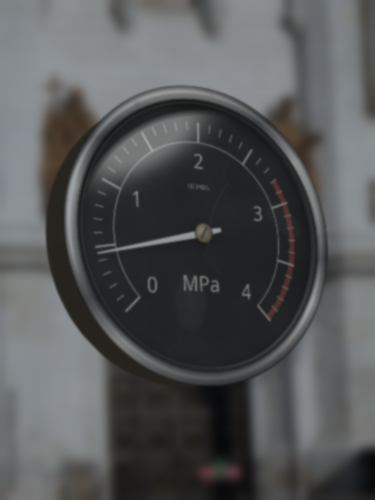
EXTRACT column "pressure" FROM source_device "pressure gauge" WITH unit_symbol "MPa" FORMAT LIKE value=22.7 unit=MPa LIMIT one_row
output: value=0.45 unit=MPa
